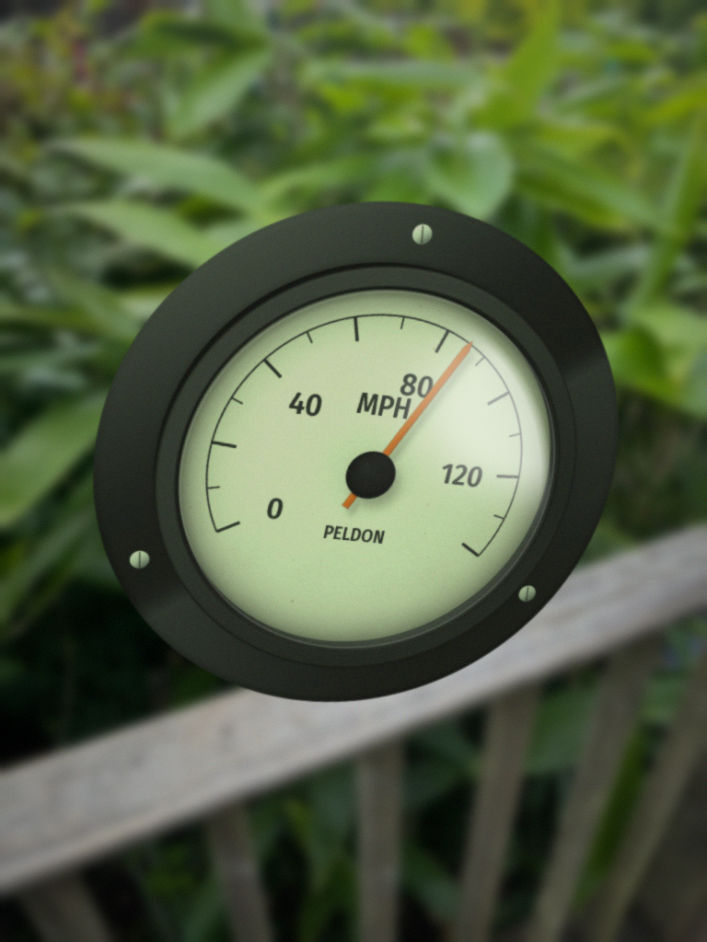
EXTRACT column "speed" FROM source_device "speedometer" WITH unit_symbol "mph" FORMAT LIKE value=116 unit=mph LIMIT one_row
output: value=85 unit=mph
